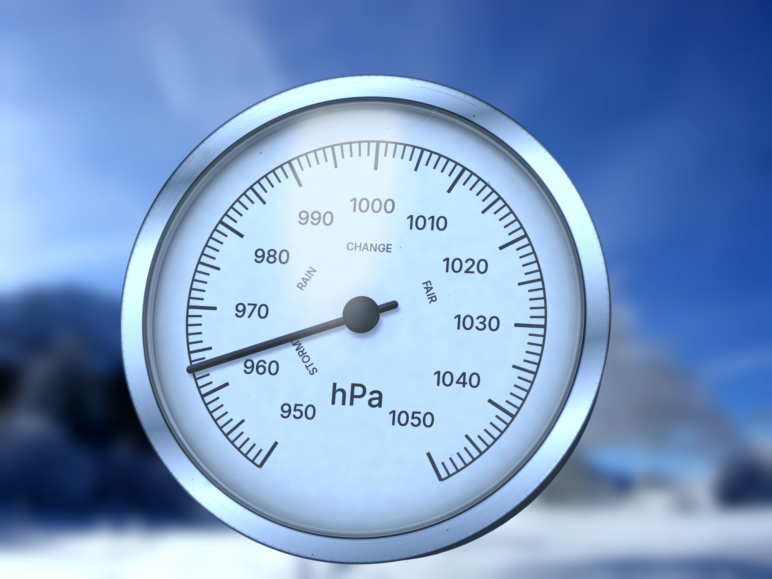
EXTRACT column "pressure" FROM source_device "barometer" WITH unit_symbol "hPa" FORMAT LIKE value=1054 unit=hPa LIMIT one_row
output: value=963 unit=hPa
